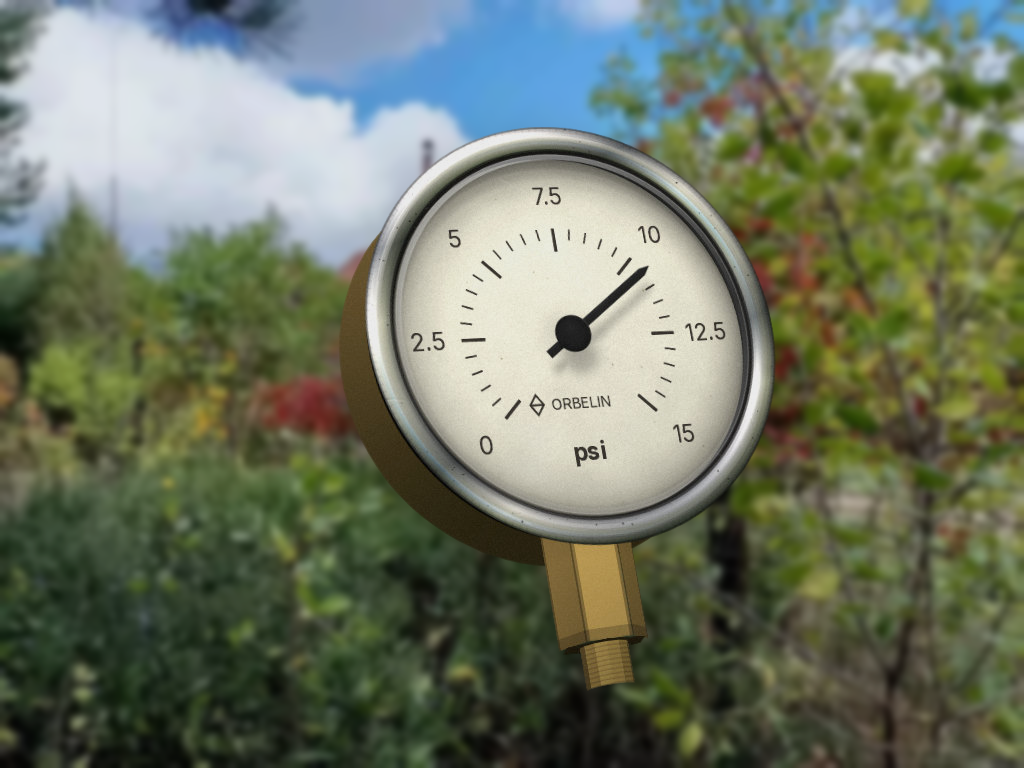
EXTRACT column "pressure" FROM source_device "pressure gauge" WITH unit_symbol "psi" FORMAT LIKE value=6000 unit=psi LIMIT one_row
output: value=10.5 unit=psi
